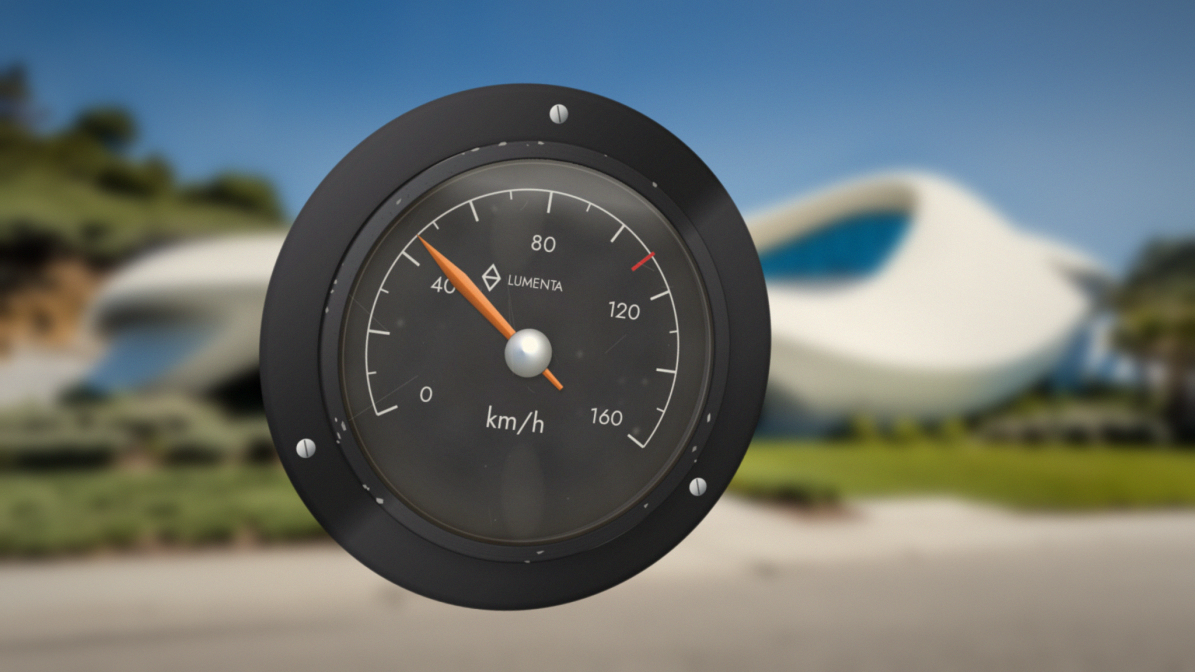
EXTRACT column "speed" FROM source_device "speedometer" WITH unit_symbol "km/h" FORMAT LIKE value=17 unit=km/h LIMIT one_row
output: value=45 unit=km/h
